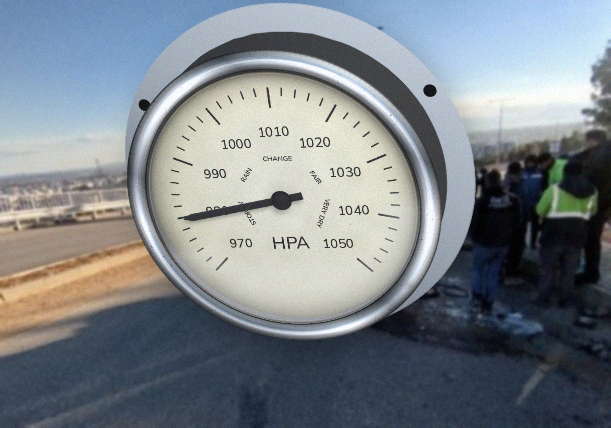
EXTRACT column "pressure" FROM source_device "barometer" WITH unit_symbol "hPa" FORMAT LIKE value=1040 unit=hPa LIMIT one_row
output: value=980 unit=hPa
